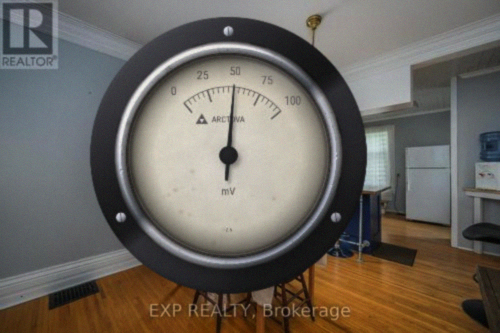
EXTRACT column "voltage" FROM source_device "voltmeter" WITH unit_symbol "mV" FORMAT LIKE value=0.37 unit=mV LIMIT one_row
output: value=50 unit=mV
